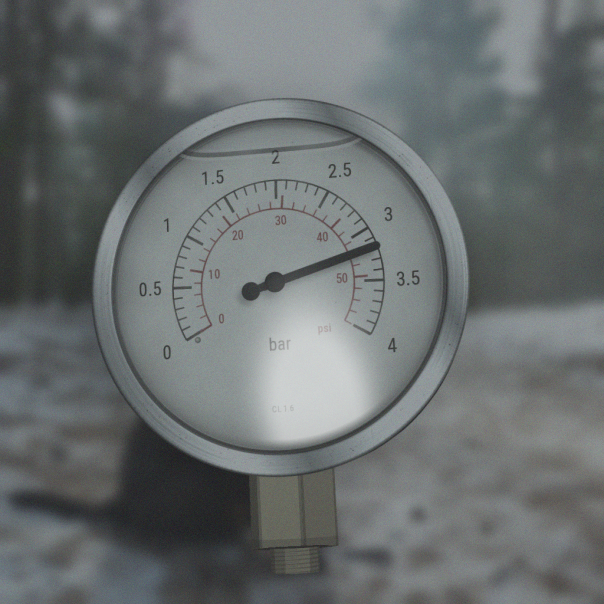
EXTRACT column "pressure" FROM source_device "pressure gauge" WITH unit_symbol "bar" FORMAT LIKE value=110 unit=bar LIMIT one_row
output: value=3.2 unit=bar
